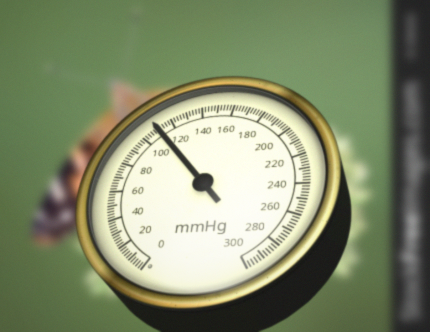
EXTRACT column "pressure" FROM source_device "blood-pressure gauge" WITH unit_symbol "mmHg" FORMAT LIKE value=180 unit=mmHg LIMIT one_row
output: value=110 unit=mmHg
